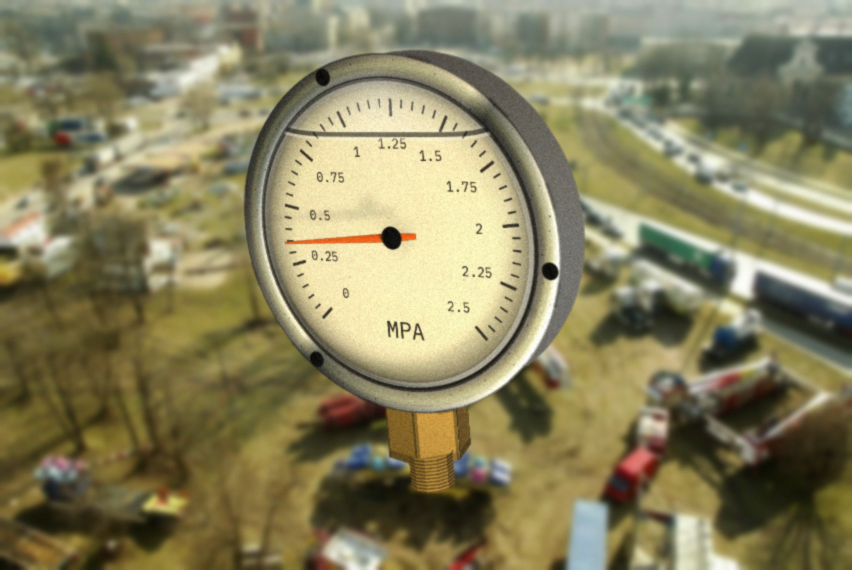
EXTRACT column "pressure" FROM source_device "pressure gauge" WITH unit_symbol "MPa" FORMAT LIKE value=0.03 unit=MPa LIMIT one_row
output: value=0.35 unit=MPa
